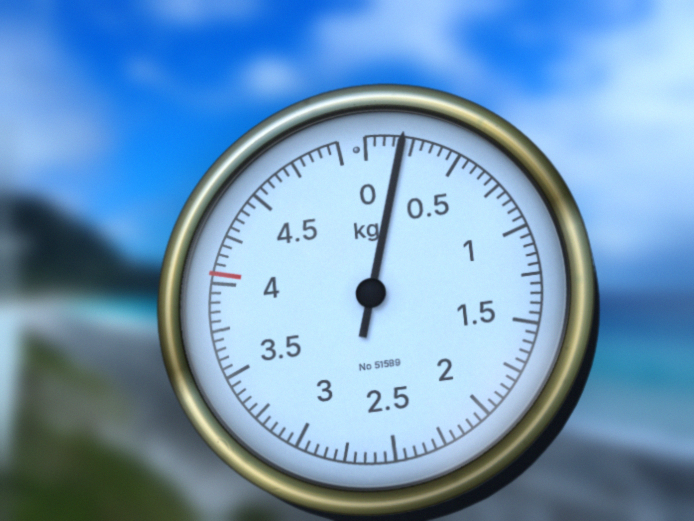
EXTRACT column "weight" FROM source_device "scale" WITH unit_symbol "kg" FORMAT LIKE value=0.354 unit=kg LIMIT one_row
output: value=0.2 unit=kg
